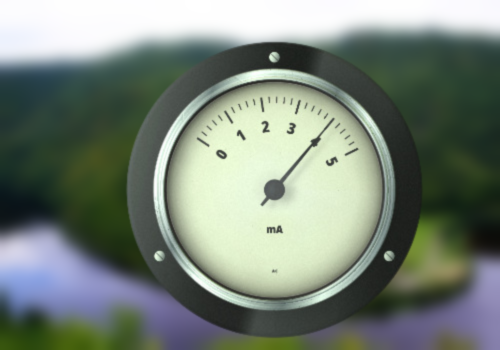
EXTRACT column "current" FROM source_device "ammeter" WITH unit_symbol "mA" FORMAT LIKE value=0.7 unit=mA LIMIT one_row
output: value=4 unit=mA
